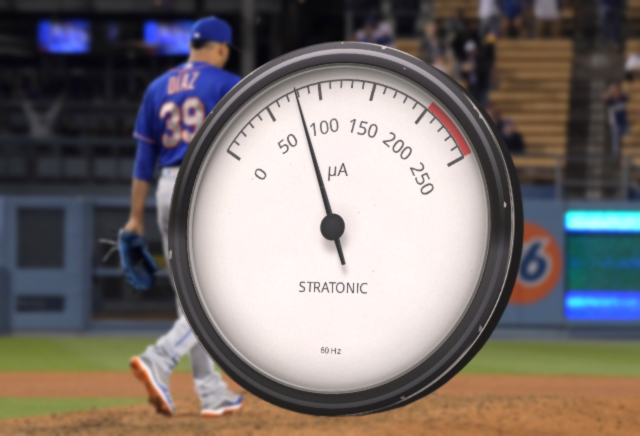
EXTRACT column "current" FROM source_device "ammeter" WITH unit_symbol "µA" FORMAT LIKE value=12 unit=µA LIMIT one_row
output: value=80 unit=µA
